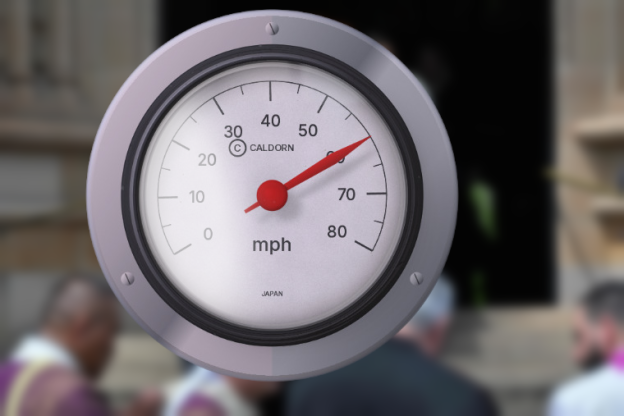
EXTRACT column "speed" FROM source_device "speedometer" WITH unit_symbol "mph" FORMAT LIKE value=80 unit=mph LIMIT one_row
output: value=60 unit=mph
